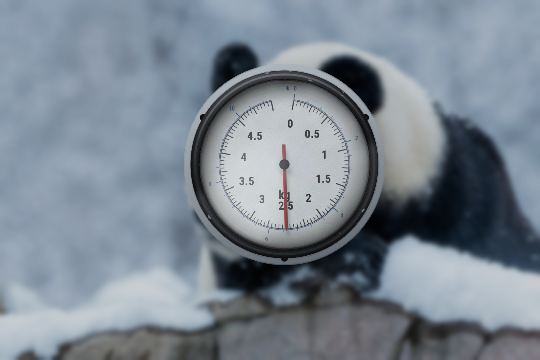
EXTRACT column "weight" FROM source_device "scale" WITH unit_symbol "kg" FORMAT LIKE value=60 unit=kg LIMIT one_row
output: value=2.5 unit=kg
